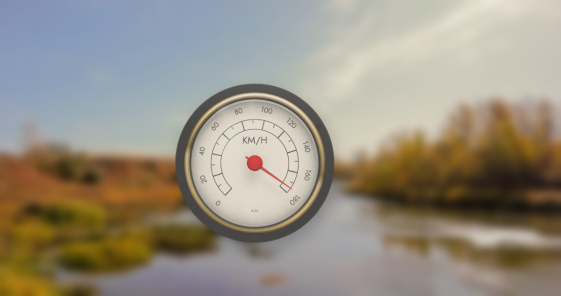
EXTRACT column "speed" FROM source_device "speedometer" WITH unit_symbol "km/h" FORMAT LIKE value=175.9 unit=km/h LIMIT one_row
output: value=175 unit=km/h
